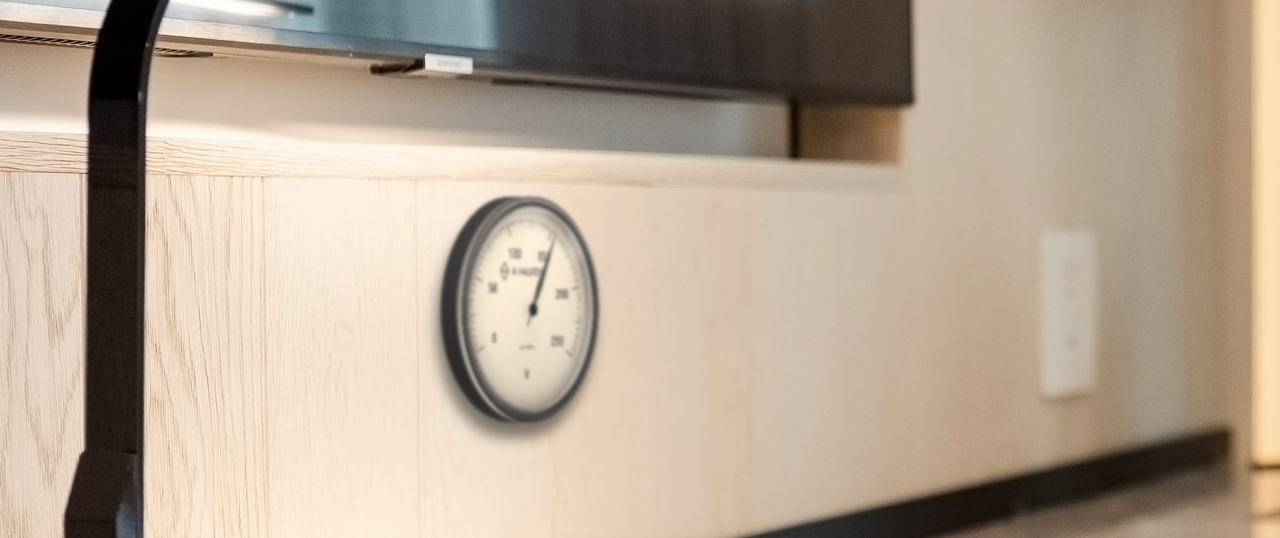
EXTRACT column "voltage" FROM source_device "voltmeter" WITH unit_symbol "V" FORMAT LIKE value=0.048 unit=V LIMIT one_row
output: value=150 unit=V
